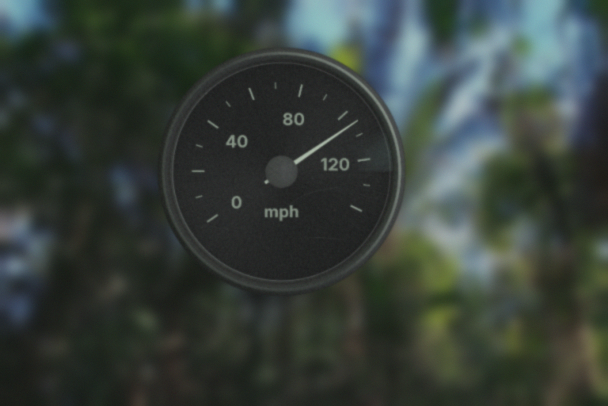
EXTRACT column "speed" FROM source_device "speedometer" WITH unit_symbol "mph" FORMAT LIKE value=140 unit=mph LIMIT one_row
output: value=105 unit=mph
